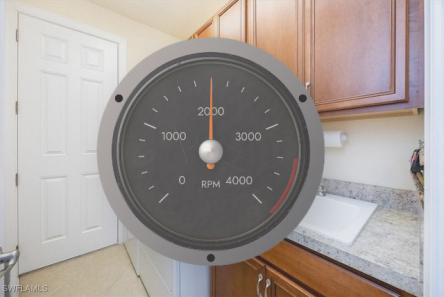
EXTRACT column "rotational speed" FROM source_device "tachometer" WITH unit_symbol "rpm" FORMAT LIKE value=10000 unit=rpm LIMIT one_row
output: value=2000 unit=rpm
